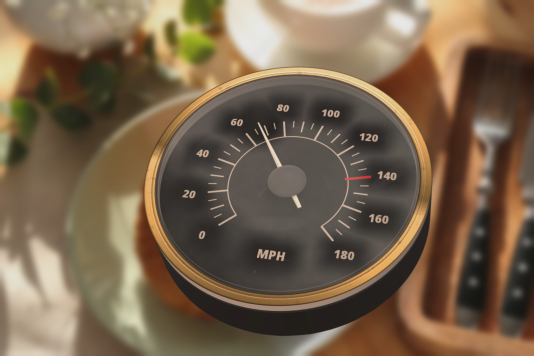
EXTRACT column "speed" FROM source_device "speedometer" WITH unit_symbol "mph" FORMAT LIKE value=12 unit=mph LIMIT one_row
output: value=67.5 unit=mph
